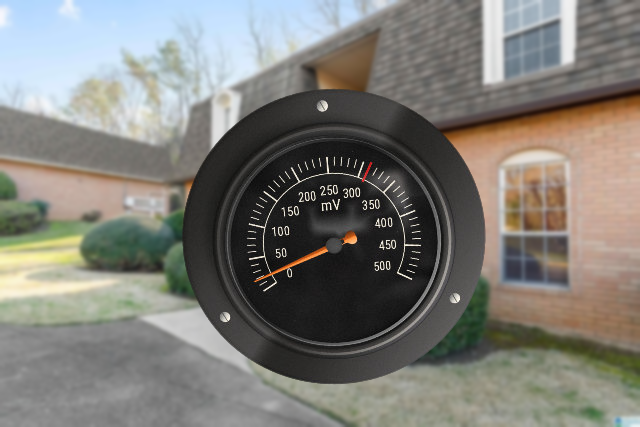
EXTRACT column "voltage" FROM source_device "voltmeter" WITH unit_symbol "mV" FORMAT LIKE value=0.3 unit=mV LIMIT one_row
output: value=20 unit=mV
